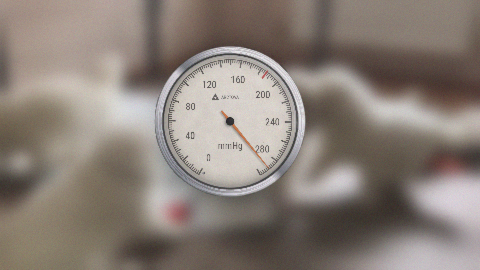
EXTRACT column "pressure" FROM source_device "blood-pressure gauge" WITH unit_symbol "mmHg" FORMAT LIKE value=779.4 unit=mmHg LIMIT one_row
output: value=290 unit=mmHg
